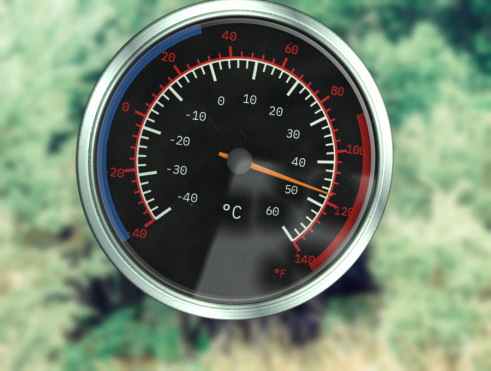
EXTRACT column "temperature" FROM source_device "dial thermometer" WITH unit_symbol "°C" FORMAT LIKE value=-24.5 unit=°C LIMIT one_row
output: value=47 unit=°C
